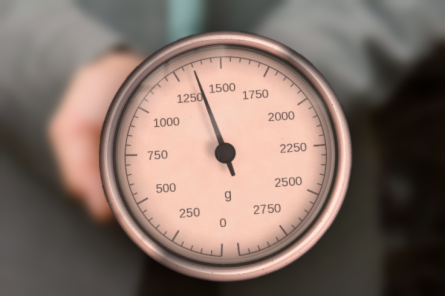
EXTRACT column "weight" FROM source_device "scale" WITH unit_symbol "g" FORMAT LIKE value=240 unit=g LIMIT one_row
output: value=1350 unit=g
